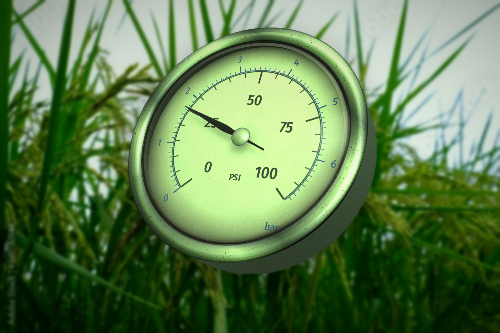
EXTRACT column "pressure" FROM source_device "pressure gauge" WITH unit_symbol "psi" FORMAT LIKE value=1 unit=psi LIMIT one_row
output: value=25 unit=psi
